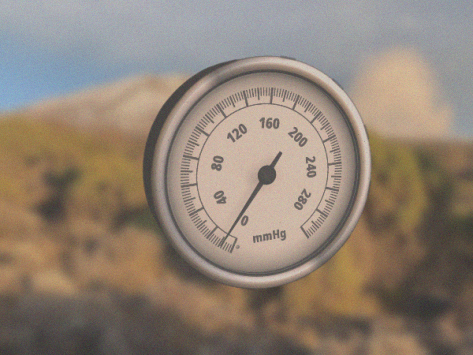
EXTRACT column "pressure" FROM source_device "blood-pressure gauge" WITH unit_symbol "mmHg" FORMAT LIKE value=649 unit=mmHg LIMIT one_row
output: value=10 unit=mmHg
